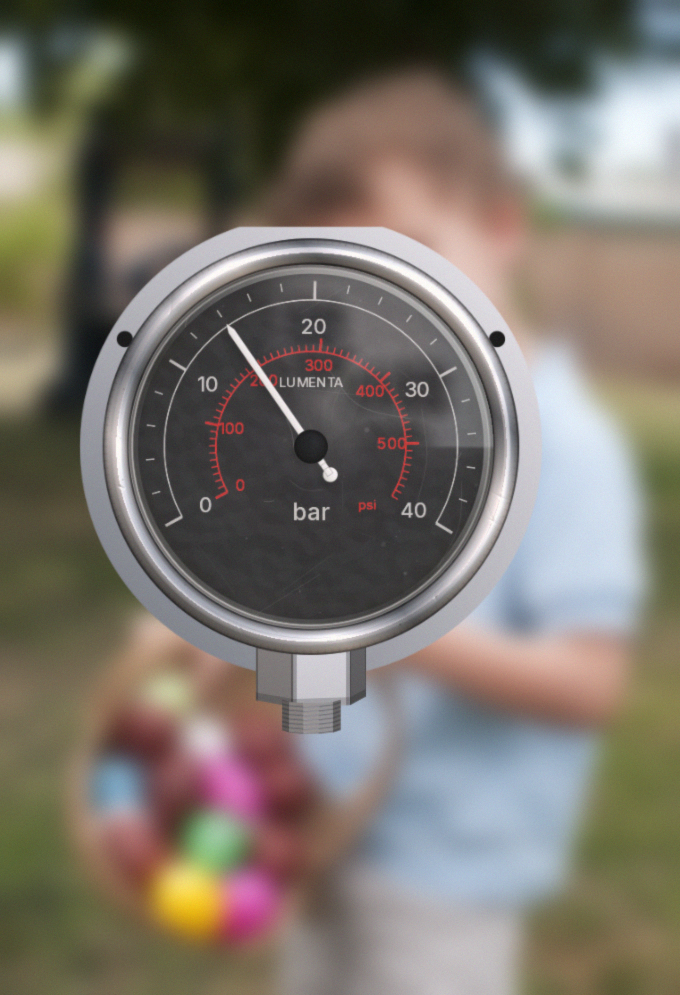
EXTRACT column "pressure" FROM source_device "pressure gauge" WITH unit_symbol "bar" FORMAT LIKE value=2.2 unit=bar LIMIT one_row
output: value=14 unit=bar
